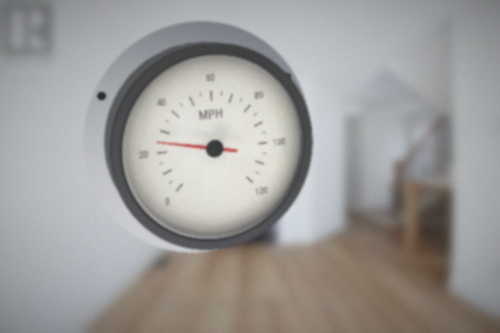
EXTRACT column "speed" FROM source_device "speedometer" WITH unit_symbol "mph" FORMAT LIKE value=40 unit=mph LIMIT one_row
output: value=25 unit=mph
